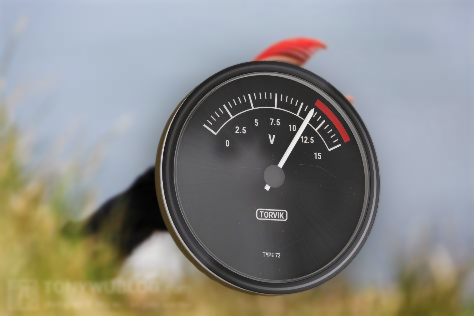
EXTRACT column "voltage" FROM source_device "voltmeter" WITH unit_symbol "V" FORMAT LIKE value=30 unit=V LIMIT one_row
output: value=11 unit=V
